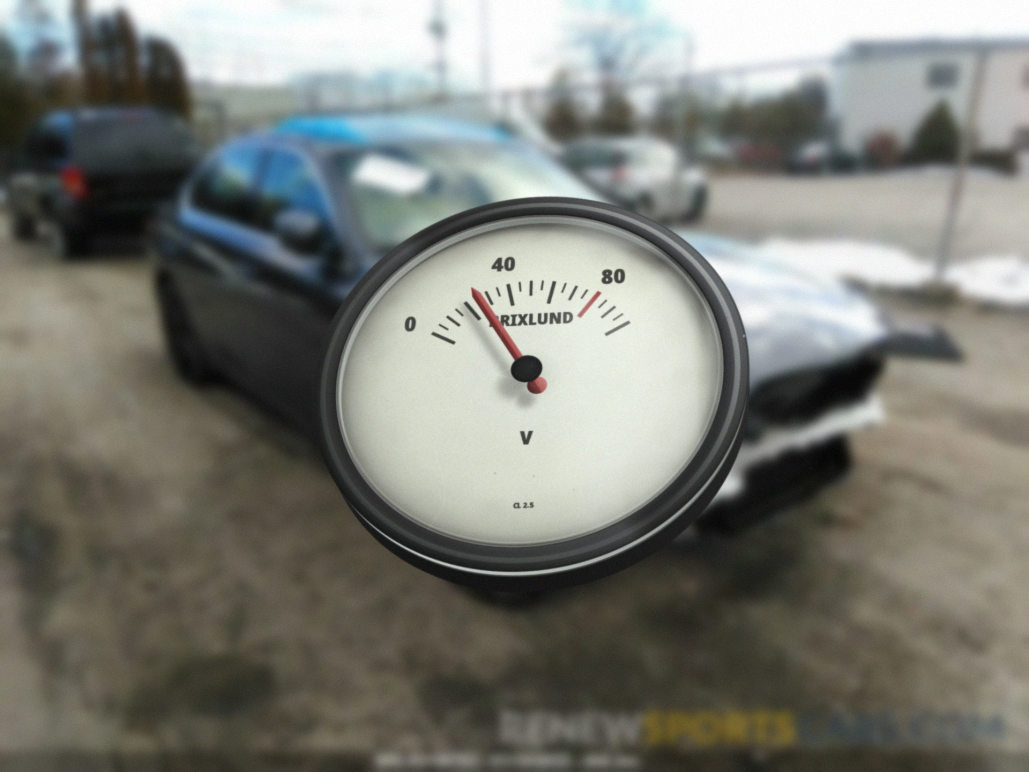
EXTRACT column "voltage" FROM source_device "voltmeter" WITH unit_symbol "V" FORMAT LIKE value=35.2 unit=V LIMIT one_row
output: value=25 unit=V
